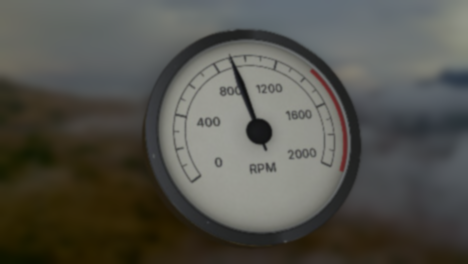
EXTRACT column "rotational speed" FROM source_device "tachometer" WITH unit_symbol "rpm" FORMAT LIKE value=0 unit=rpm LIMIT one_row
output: value=900 unit=rpm
